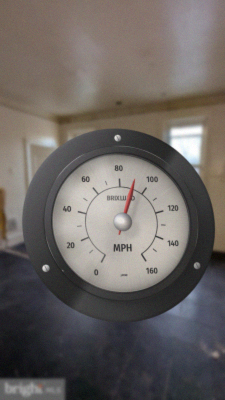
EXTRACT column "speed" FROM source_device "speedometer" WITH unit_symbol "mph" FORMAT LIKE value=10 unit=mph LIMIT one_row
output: value=90 unit=mph
